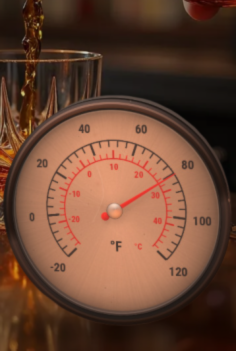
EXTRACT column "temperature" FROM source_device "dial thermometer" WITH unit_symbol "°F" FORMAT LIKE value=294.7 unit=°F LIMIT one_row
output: value=80 unit=°F
